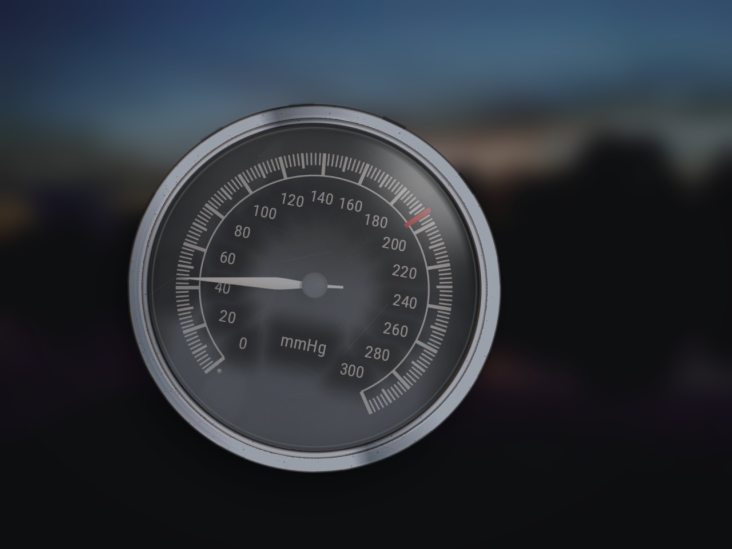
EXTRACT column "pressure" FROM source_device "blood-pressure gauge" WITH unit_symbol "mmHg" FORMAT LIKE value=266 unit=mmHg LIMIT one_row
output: value=44 unit=mmHg
